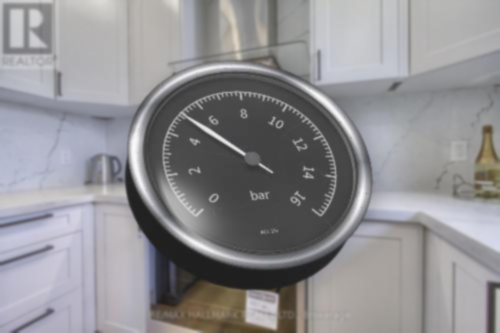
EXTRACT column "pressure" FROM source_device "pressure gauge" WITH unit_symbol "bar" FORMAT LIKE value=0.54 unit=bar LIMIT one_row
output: value=5 unit=bar
